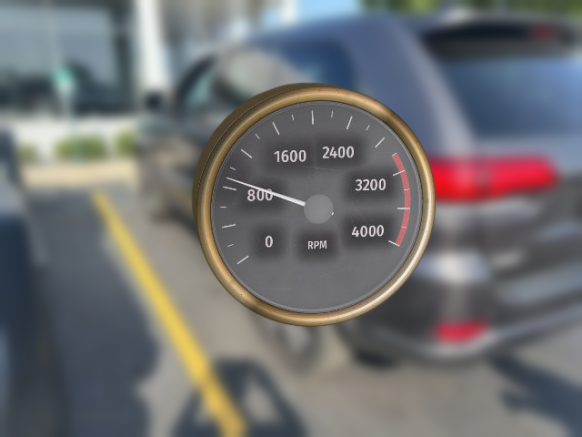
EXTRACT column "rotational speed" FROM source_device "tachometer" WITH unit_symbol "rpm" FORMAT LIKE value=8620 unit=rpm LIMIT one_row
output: value=900 unit=rpm
